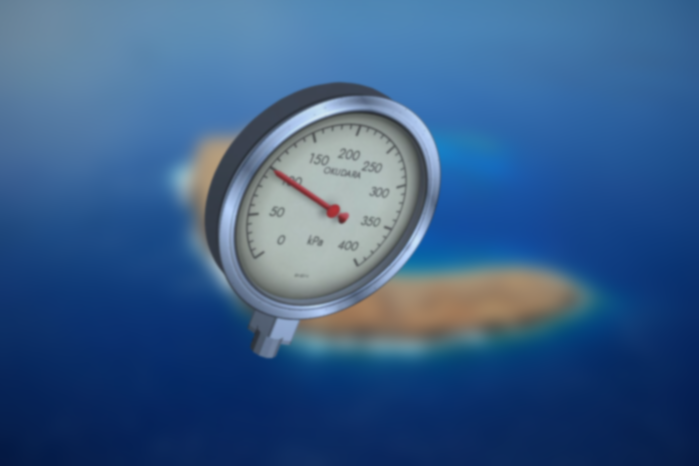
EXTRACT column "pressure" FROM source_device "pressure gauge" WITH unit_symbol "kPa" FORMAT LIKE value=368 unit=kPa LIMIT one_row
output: value=100 unit=kPa
